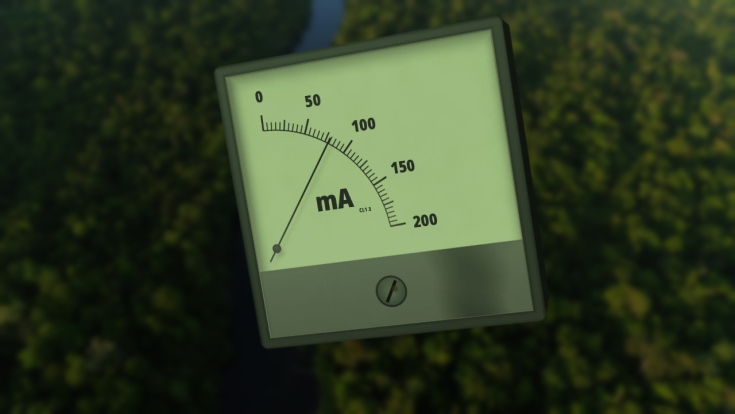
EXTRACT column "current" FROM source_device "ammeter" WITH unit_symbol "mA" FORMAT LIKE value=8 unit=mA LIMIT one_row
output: value=80 unit=mA
